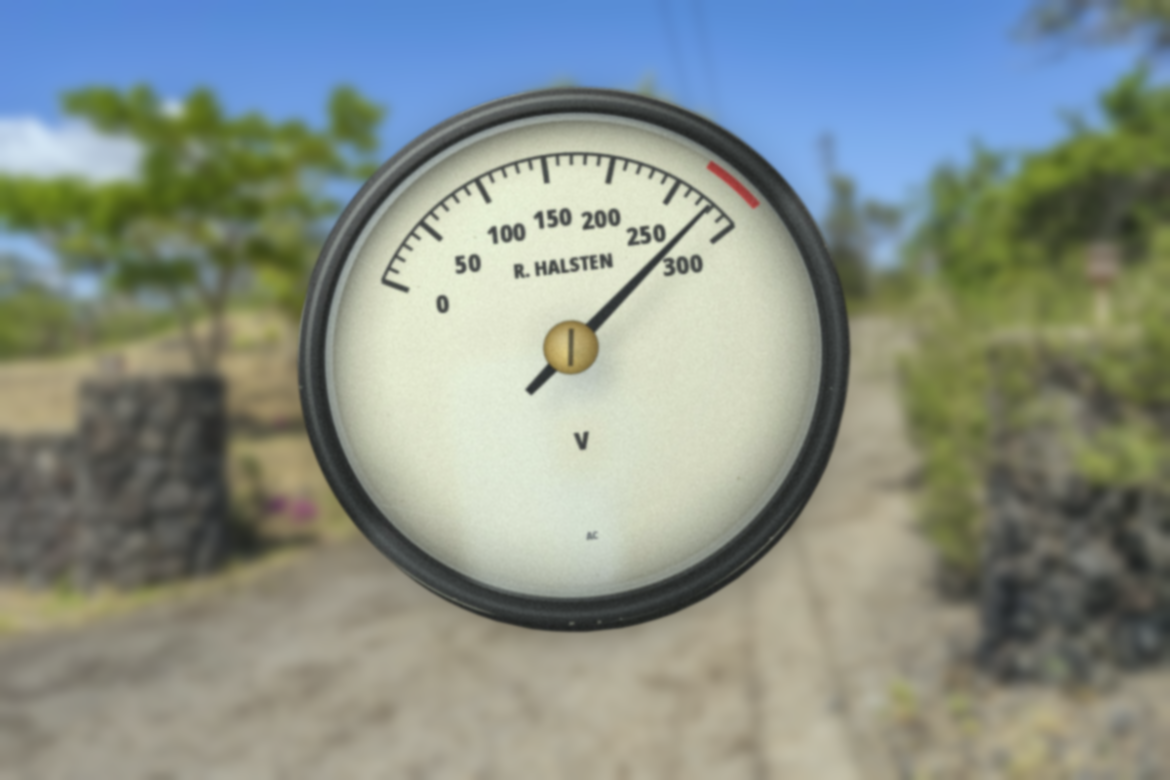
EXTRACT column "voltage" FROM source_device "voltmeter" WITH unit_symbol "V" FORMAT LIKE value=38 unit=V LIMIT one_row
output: value=280 unit=V
